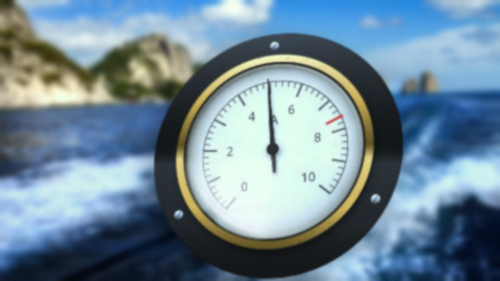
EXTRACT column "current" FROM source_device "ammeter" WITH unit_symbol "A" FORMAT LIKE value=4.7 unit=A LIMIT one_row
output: value=5 unit=A
